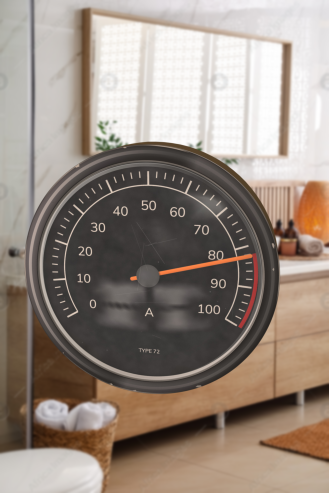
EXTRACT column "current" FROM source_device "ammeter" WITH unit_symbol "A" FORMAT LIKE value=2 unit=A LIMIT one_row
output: value=82 unit=A
